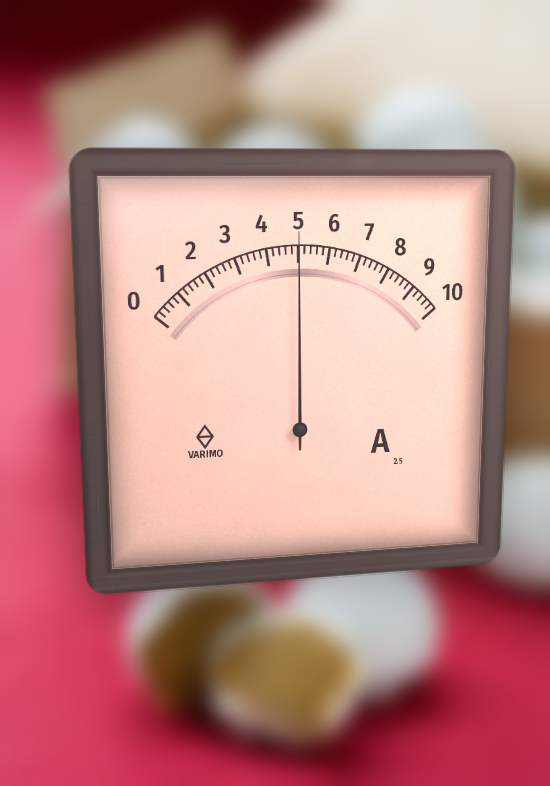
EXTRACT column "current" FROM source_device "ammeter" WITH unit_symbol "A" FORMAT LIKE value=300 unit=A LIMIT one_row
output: value=5 unit=A
